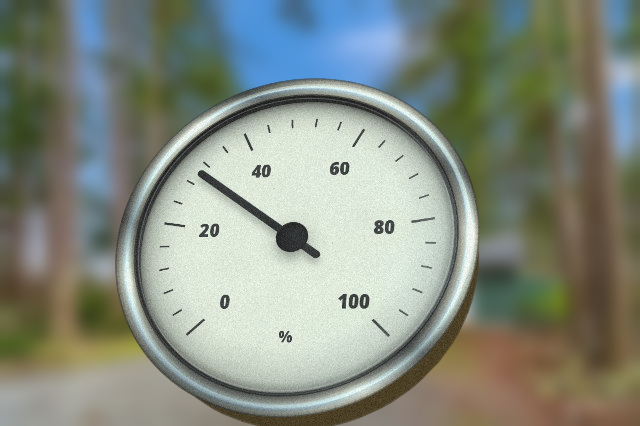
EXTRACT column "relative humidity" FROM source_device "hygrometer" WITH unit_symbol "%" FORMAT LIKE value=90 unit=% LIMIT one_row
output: value=30 unit=%
